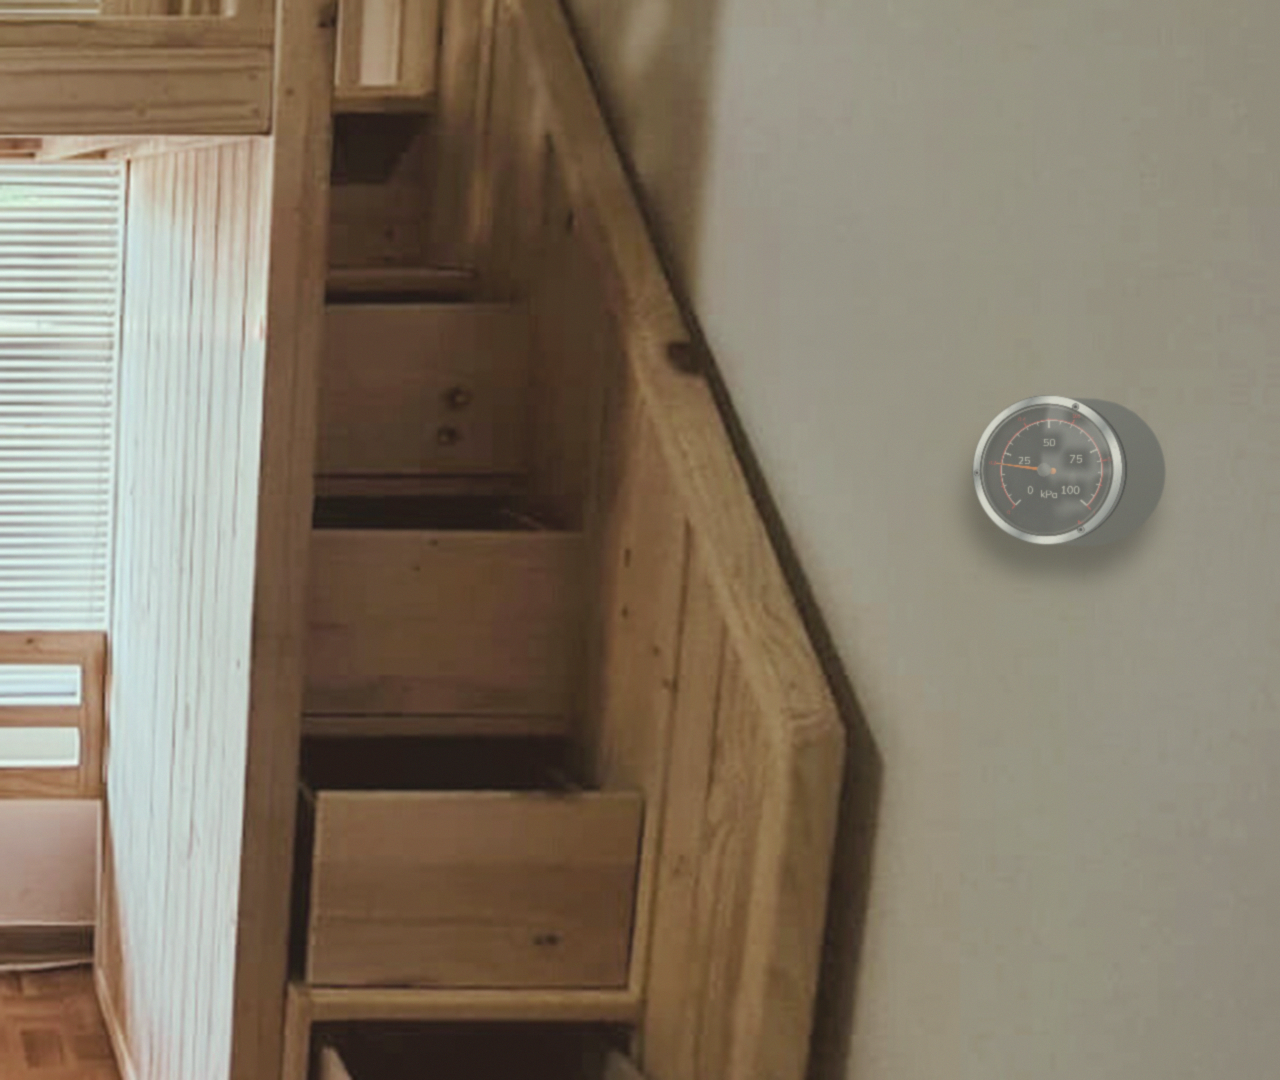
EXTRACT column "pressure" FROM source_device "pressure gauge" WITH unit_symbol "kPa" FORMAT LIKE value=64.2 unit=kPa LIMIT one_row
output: value=20 unit=kPa
